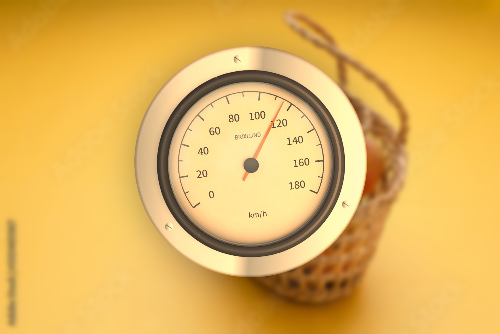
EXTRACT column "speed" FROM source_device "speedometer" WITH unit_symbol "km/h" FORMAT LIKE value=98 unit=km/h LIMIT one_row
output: value=115 unit=km/h
